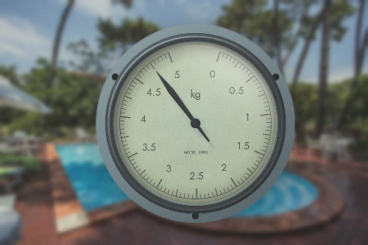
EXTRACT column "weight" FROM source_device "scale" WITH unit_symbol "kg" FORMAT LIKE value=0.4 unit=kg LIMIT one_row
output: value=4.75 unit=kg
